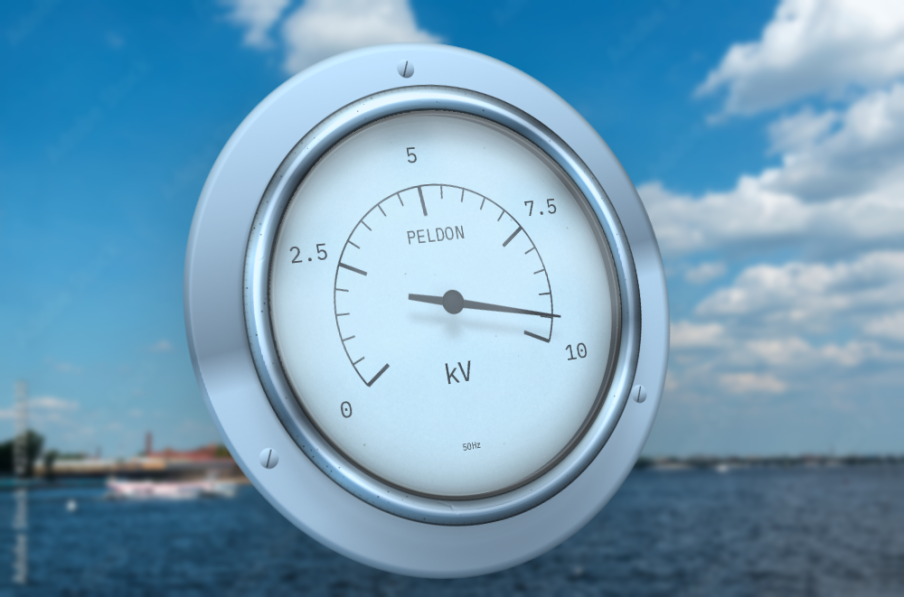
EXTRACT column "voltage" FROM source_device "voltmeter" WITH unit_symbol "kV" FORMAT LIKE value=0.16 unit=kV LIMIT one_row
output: value=9.5 unit=kV
